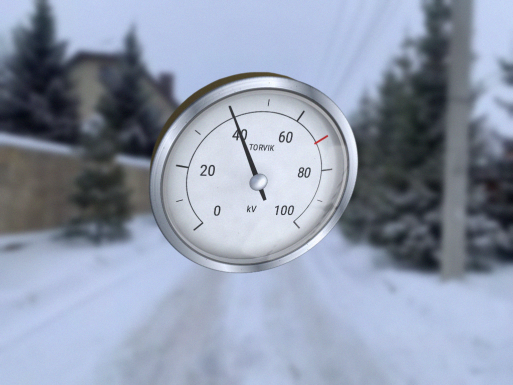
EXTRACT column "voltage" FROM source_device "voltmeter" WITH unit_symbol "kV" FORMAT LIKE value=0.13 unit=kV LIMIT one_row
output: value=40 unit=kV
